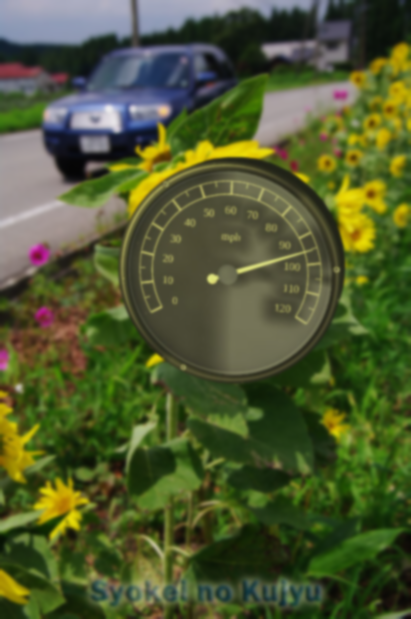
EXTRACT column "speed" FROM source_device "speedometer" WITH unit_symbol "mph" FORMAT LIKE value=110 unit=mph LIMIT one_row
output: value=95 unit=mph
